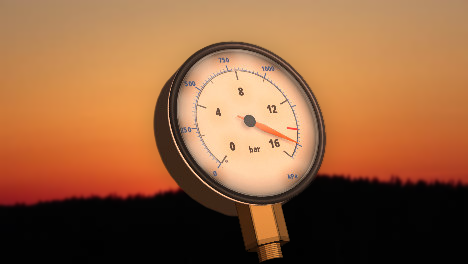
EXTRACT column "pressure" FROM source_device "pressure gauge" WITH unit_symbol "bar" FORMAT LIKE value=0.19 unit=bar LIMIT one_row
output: value=15 unit=bar
